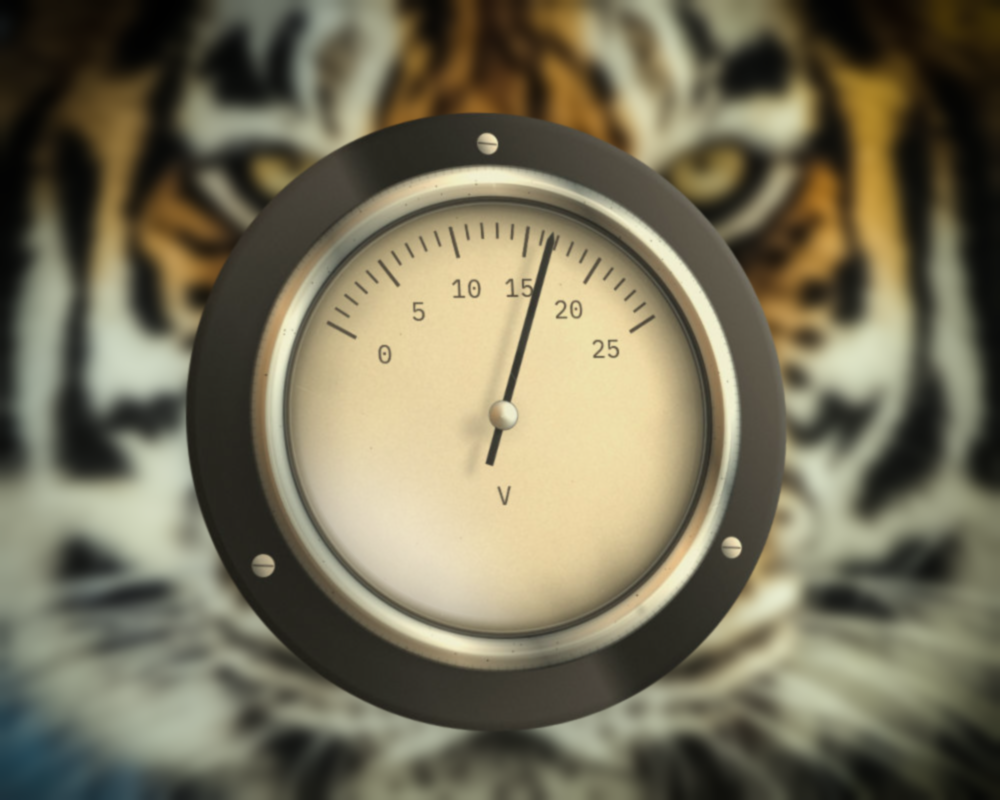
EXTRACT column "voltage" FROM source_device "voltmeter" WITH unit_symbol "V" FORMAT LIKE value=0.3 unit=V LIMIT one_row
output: value=16.5 unit=V
